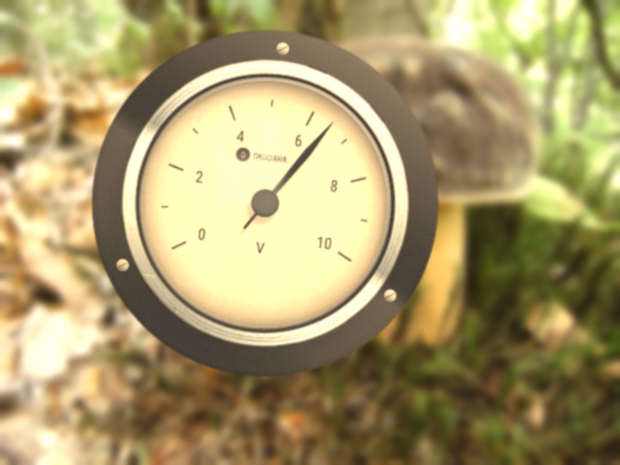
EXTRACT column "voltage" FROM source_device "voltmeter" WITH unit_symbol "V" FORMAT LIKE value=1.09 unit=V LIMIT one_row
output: value=6.5 unit=V
